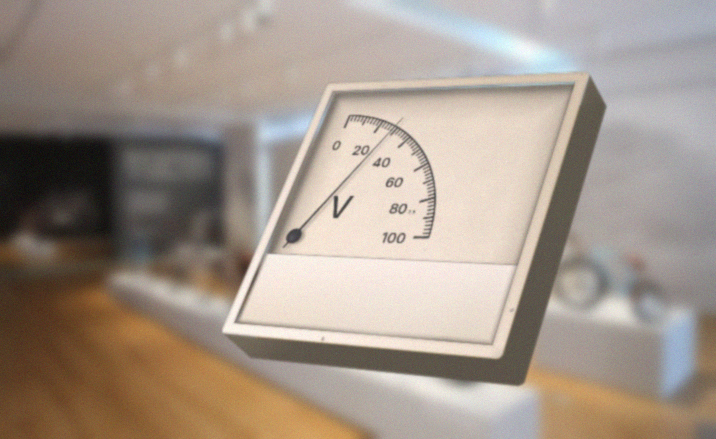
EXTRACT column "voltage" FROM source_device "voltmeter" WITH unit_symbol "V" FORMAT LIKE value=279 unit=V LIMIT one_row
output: value=30 unit=V
